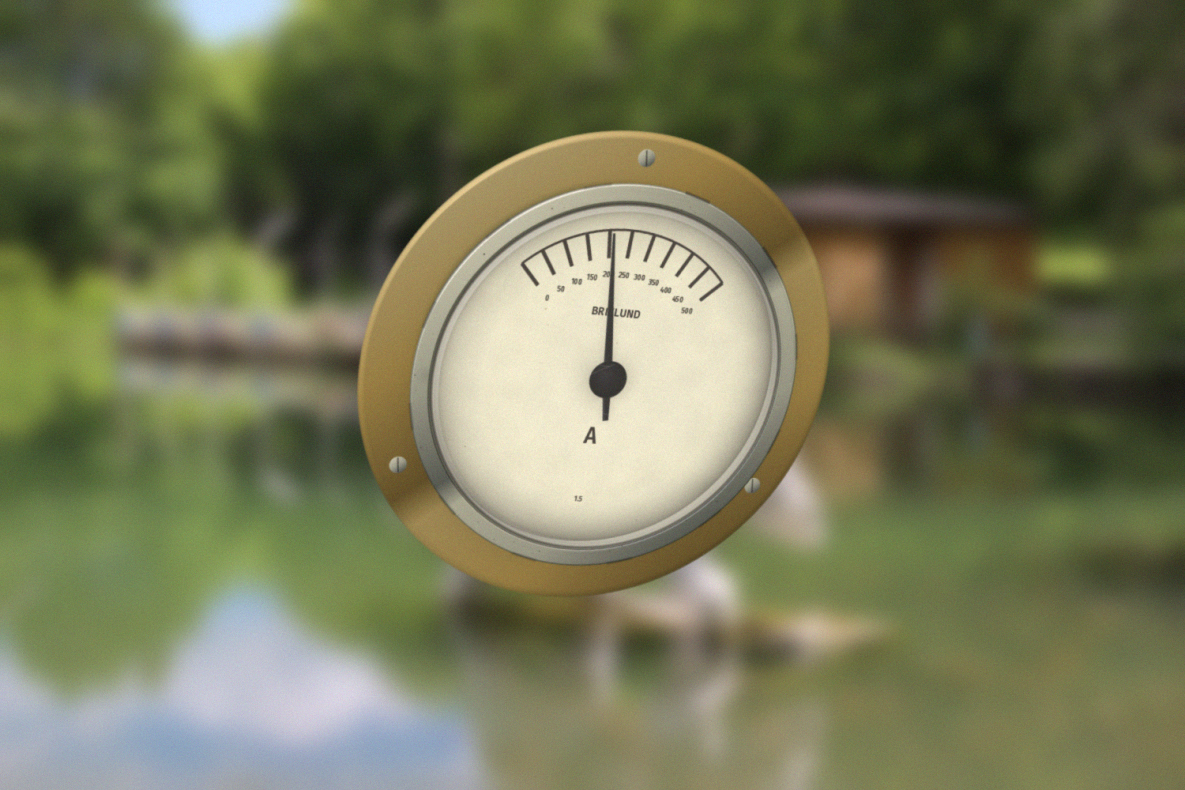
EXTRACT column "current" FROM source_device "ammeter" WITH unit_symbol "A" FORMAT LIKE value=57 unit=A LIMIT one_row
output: value=200 unit=A
